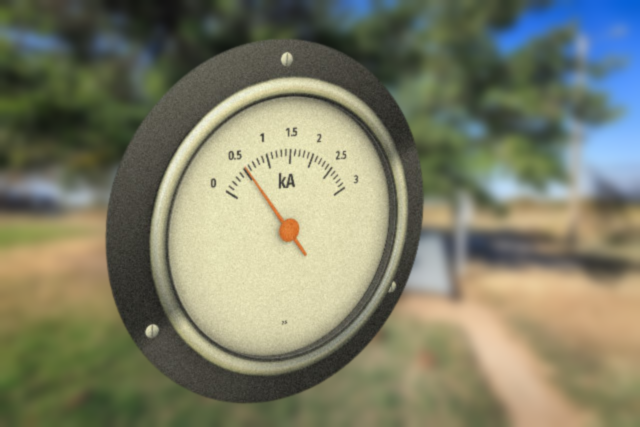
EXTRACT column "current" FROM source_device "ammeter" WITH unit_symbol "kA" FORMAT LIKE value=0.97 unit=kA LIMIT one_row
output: value=0.5 unit=kA
